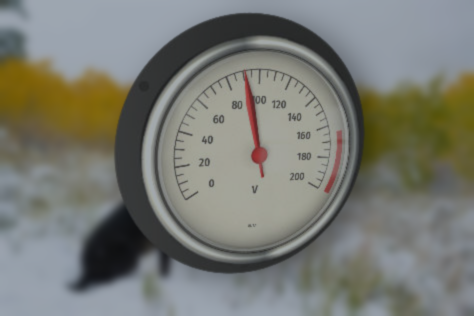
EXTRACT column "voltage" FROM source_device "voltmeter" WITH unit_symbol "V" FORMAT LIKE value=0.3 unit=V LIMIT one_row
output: value=90 unit=V
